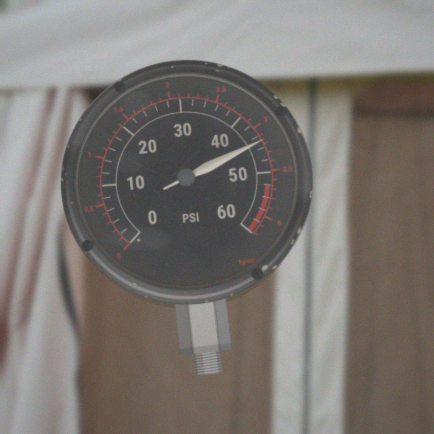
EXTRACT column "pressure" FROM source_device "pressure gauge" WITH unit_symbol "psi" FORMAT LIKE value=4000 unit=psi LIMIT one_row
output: value=45 unit=psi
